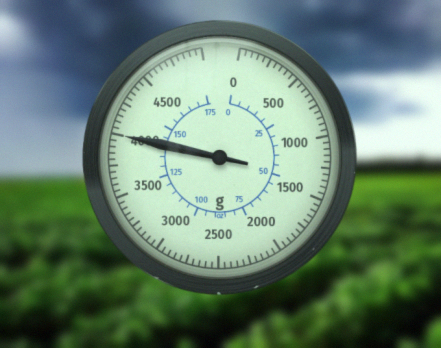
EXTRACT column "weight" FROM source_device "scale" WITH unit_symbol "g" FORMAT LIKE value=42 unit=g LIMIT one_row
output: value=4000 unit=g
